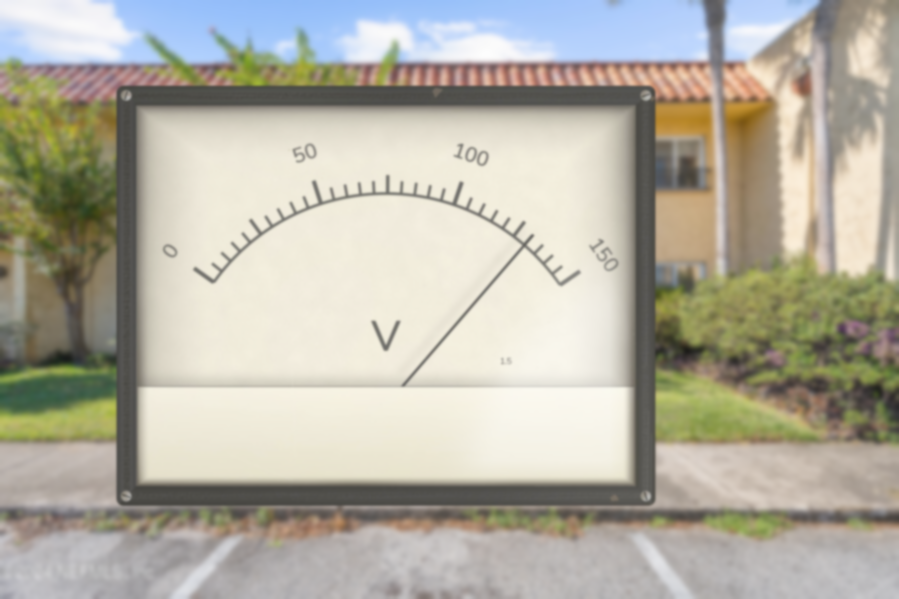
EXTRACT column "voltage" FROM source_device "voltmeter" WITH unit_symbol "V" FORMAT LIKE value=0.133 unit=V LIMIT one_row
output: value=130 unit=V
